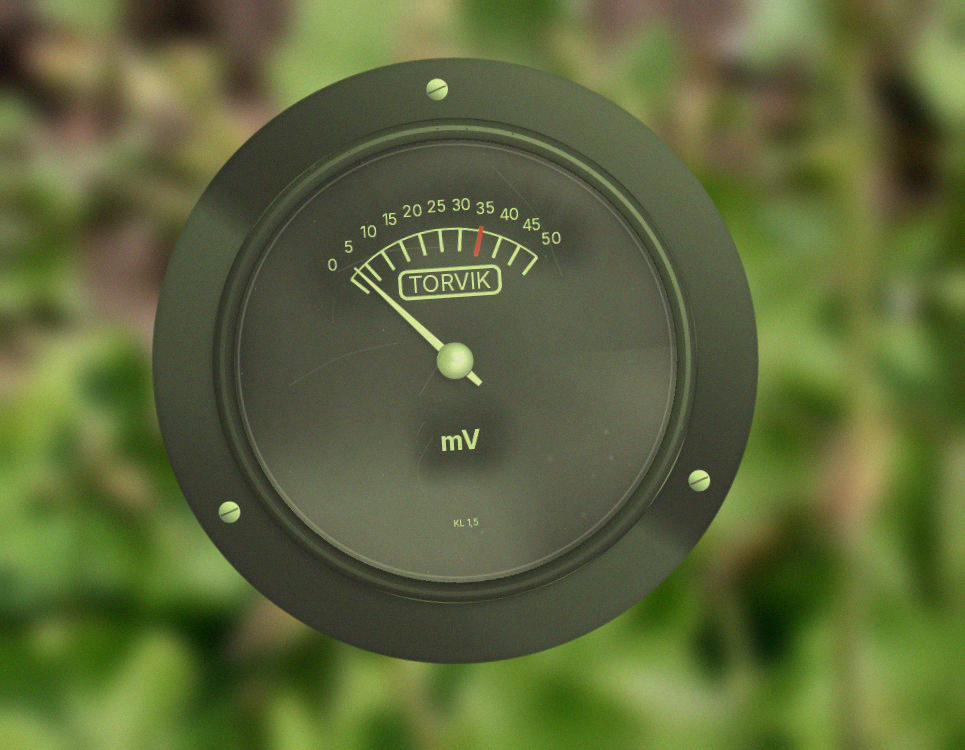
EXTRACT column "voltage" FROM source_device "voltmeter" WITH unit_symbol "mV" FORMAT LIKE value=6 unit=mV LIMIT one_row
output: value=2.5 unit=mV
